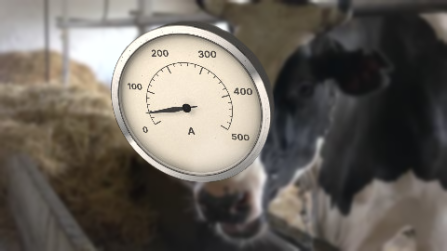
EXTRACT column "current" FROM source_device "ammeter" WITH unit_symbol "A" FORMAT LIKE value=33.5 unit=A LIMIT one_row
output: value=40 unit=A
